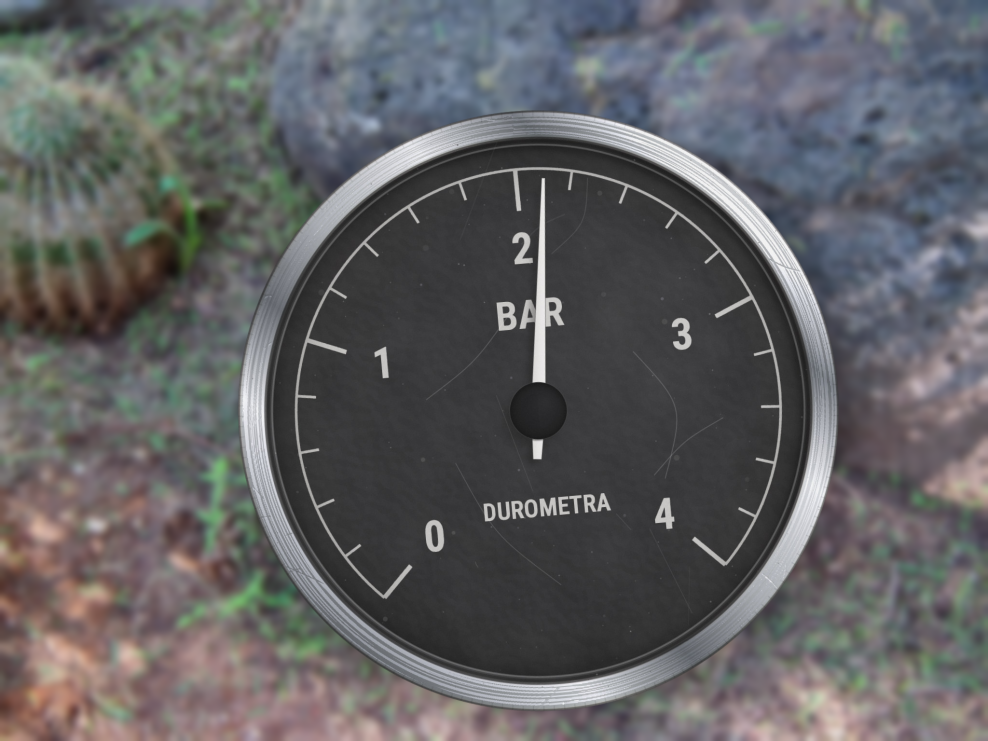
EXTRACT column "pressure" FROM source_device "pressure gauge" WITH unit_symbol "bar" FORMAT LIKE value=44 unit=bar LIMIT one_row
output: value=2.1 unit=bar
